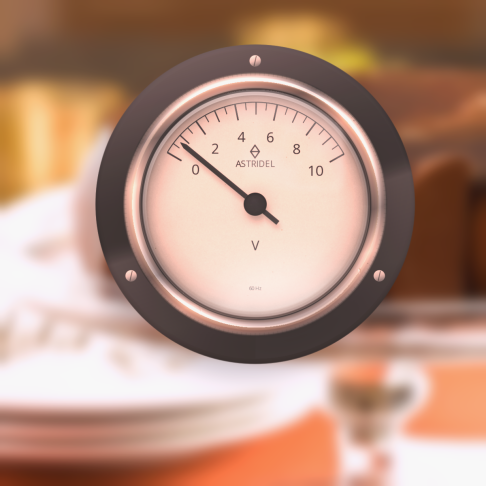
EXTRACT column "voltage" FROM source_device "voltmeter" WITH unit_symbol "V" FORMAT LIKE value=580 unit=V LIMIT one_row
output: value=0.75 unit=V
